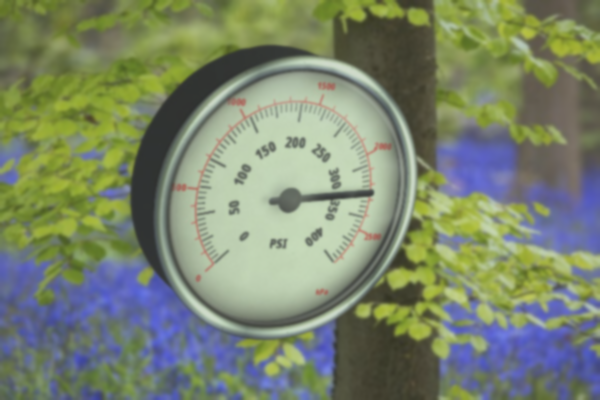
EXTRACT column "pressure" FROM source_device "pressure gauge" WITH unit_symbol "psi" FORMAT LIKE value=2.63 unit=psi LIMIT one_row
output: value=325 unit=psi
